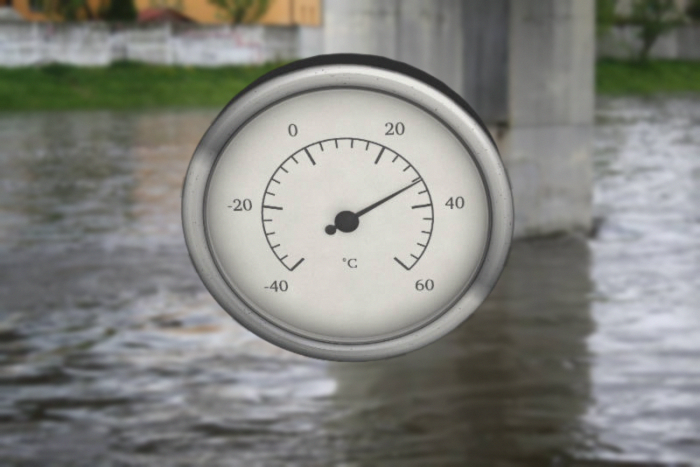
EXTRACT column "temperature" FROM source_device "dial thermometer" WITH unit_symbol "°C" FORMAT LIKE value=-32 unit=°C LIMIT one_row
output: value=32 unit=°C
